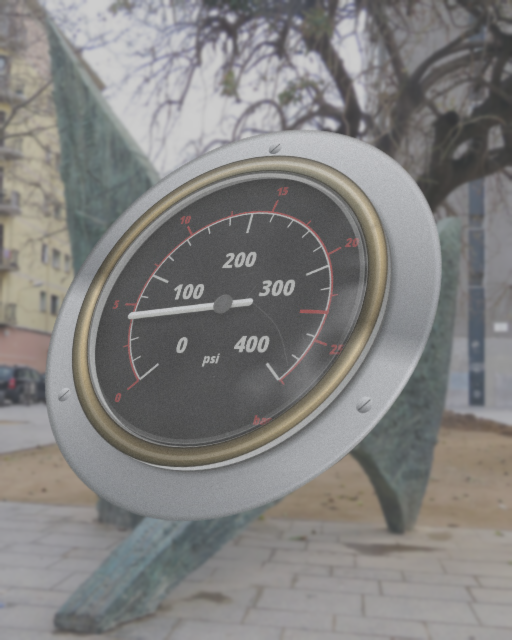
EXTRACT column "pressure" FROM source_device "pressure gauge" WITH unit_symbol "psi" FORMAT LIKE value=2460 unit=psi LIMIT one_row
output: value=60 unit=psi
